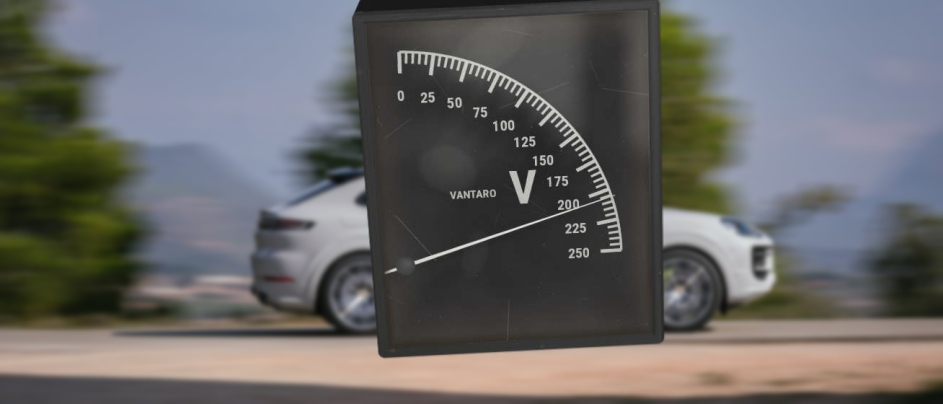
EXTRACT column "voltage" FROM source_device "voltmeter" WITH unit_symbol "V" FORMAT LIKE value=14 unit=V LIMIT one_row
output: value=205 unit=V
